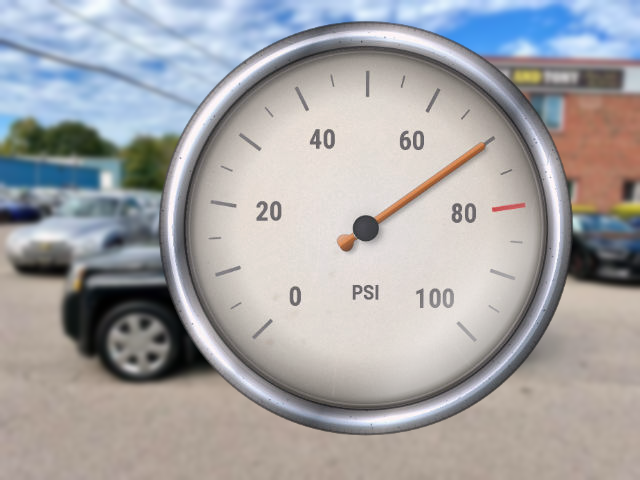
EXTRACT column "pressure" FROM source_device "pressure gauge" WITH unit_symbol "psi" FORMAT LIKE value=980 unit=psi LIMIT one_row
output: value=70 unit=psi
